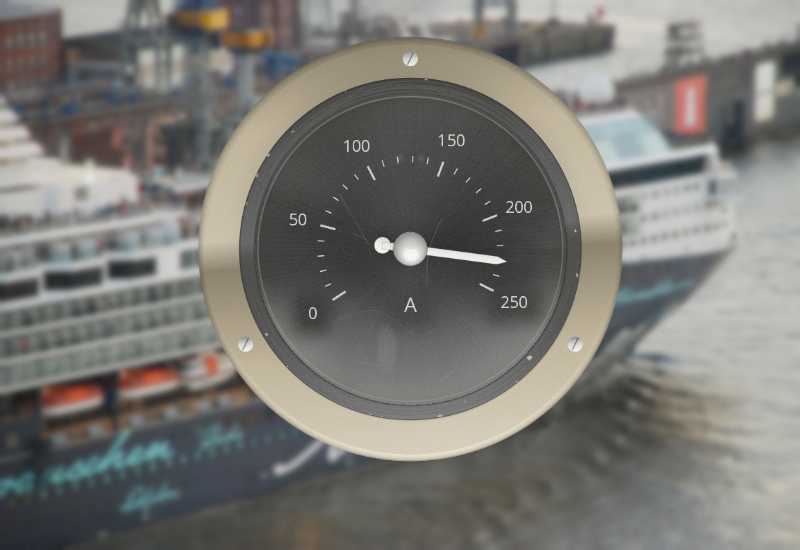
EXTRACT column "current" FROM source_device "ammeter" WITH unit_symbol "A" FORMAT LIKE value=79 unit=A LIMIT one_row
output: value=230 unit=A
